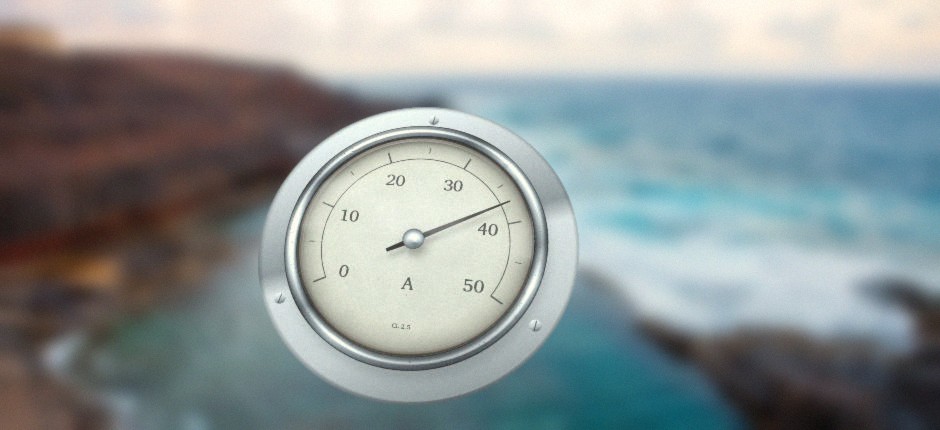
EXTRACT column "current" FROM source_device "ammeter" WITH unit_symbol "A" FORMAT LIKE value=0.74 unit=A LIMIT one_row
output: value=37.5 unit=A
